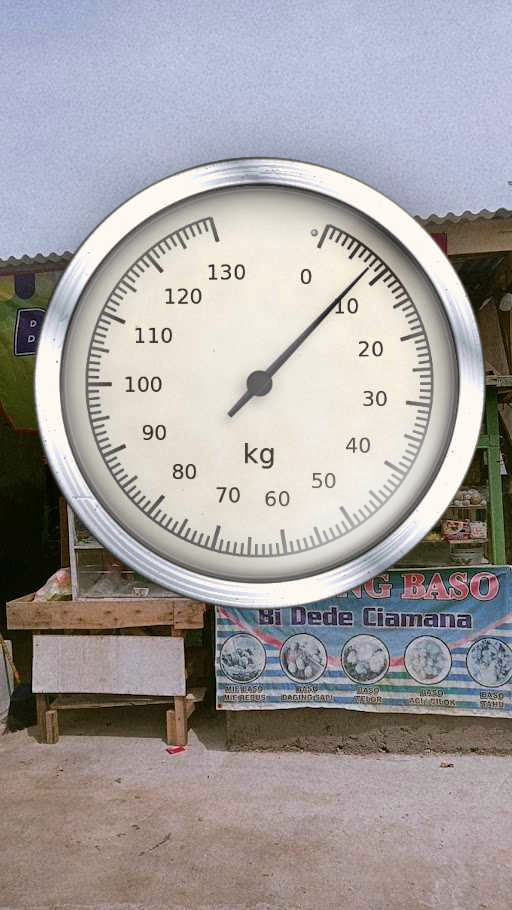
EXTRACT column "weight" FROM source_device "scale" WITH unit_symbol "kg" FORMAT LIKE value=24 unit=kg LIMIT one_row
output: value=8 unit=kg
